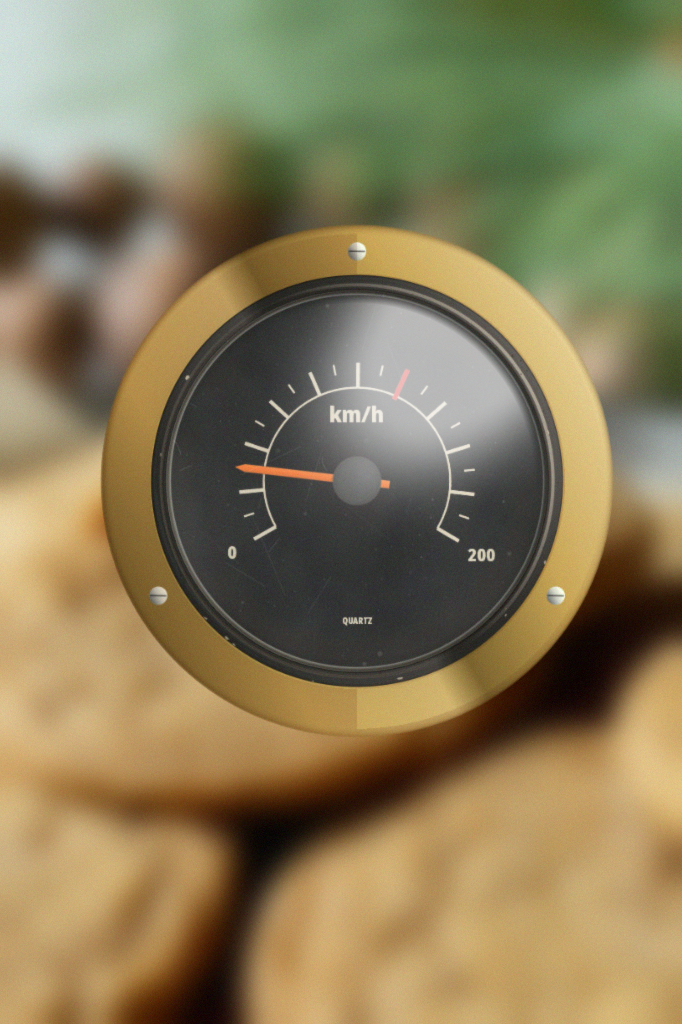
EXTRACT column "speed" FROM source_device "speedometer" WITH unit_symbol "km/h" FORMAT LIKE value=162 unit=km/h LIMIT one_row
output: value=30 unit=km/h
